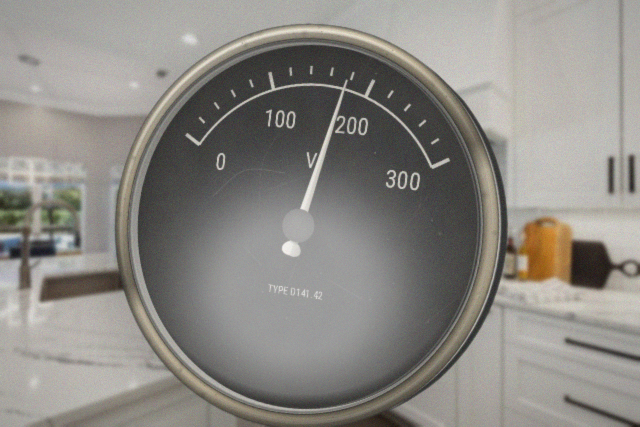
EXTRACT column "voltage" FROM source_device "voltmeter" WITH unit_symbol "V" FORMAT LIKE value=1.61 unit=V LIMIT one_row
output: value=180 unit=V
